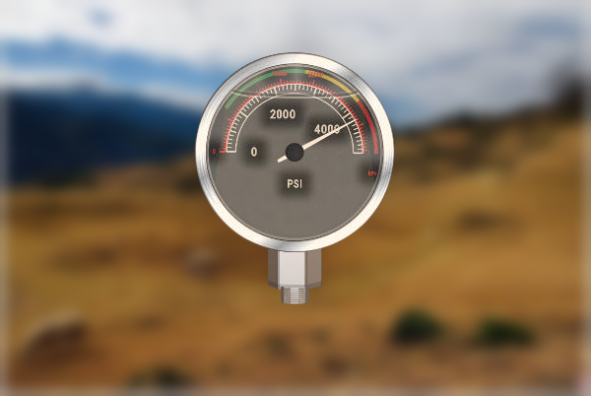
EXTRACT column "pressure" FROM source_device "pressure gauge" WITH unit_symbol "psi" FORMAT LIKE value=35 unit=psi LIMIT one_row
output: value=4200 unit=psi
